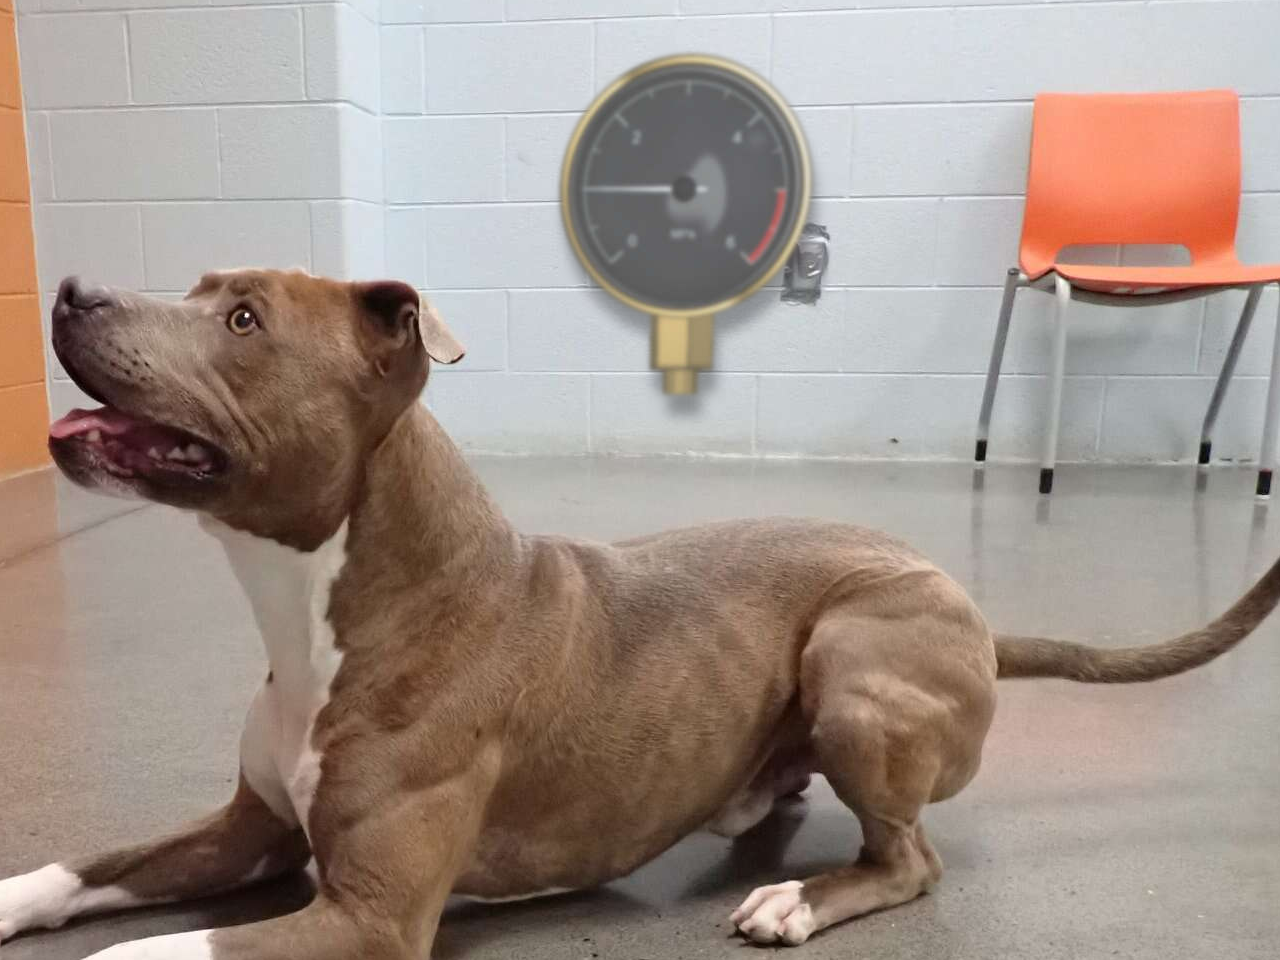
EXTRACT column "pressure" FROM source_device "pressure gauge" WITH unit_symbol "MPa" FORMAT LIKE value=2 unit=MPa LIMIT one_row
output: value=1 unit=MPa
